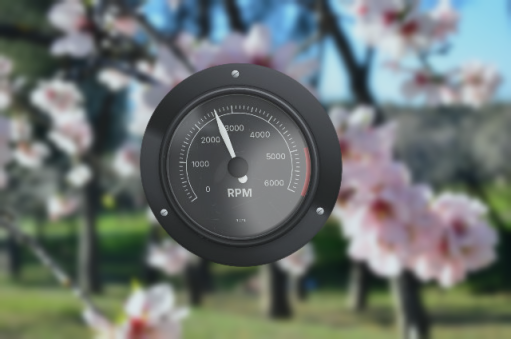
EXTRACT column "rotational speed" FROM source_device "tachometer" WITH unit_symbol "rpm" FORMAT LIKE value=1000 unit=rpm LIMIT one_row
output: value=2600 unit=rpm
